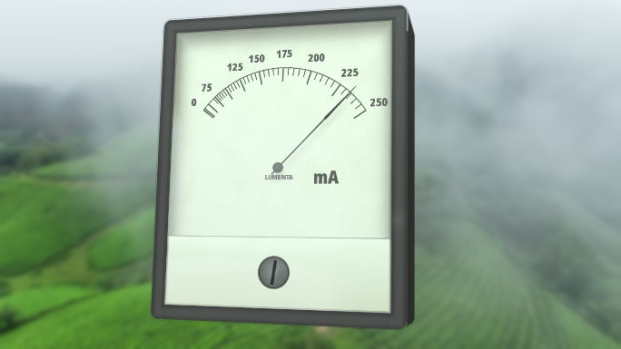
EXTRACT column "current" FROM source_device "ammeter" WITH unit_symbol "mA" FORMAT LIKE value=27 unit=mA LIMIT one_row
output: value=235 unit=mA
